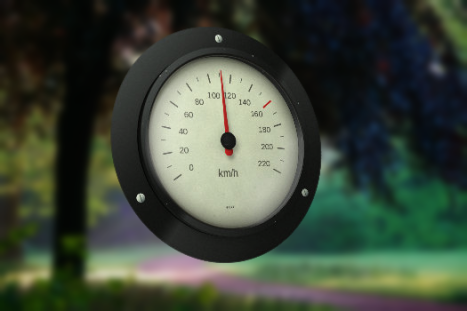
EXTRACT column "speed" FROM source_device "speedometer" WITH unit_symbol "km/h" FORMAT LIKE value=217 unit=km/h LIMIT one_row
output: value=110 unit=km/h
